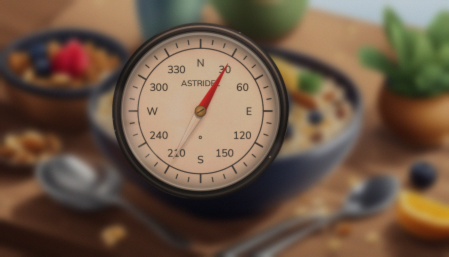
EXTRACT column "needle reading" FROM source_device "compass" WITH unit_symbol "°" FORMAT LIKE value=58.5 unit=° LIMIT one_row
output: value=30 unit=°
